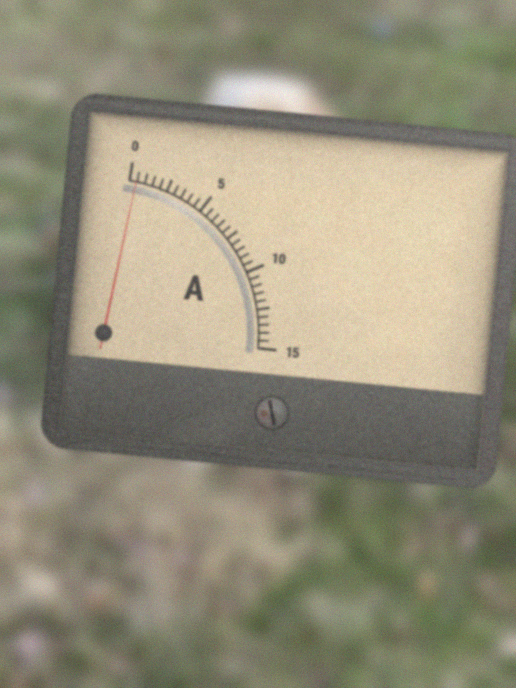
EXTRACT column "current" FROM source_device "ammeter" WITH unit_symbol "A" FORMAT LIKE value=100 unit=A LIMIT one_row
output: value=0.5 unit=A
